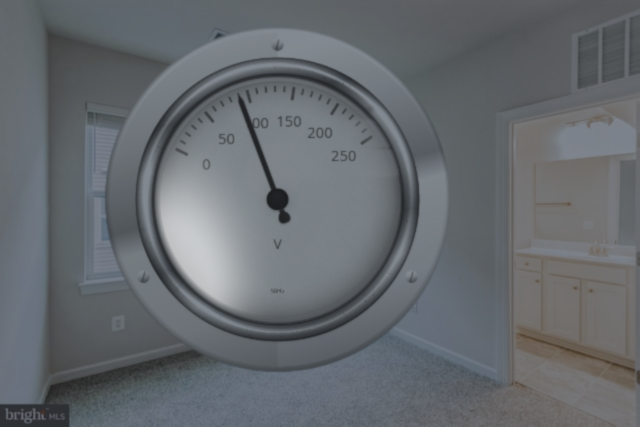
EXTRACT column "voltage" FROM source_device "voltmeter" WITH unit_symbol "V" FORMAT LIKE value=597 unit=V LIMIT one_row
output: value=90 unit=V
